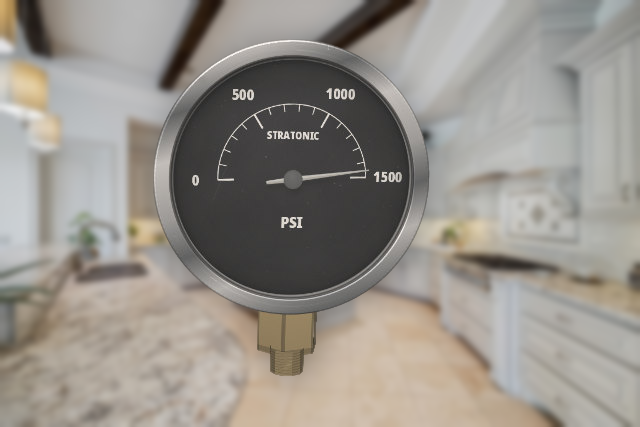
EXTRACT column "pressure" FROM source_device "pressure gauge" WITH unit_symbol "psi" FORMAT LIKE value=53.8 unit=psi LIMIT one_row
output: value=1450 unit=psi
